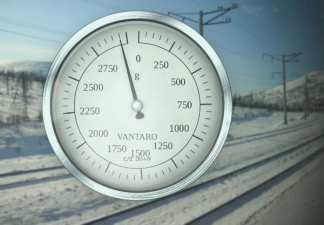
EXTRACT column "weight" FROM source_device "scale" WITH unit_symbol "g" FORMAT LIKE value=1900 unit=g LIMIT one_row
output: value=2950 unit=g
